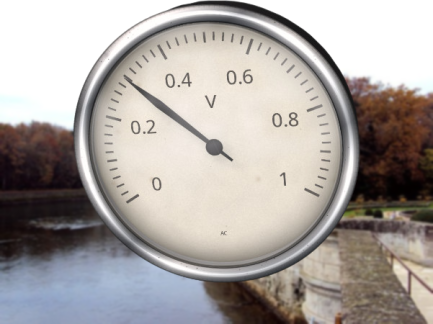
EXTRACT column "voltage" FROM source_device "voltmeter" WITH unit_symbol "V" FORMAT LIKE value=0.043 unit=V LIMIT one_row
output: value=0.3 unit=V
